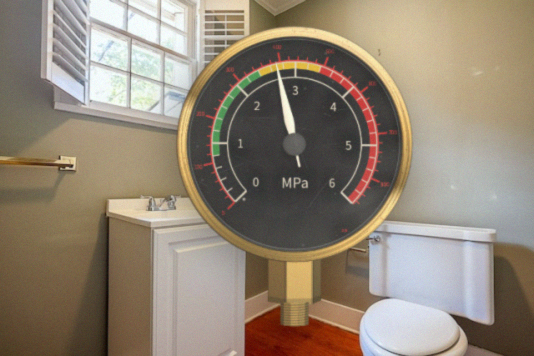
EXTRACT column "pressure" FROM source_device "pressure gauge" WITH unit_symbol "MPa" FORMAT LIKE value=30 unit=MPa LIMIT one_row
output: value=2.7 unit=MPa
